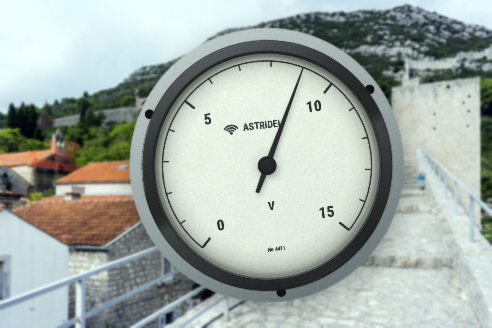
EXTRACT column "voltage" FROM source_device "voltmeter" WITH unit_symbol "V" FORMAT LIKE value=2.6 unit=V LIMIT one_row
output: value=9 unit=V
